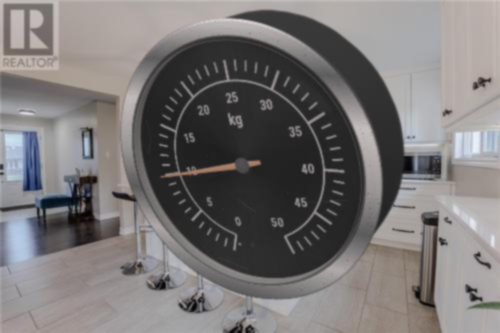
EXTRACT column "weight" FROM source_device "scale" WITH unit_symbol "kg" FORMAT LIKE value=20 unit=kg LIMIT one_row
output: value=10 unit=kg
